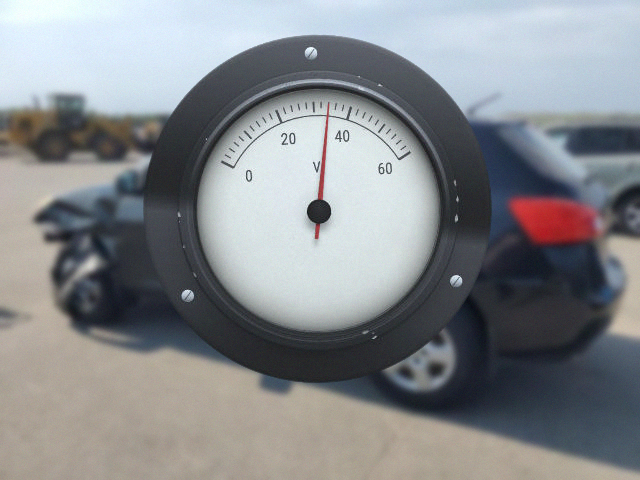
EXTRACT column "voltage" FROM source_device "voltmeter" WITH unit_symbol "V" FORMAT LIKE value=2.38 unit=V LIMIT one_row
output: value=34 unit=V
